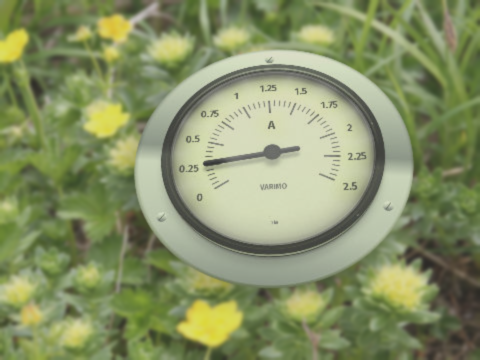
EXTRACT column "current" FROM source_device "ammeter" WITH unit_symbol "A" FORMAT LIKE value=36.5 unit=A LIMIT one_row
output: value=0.25 unit=A
